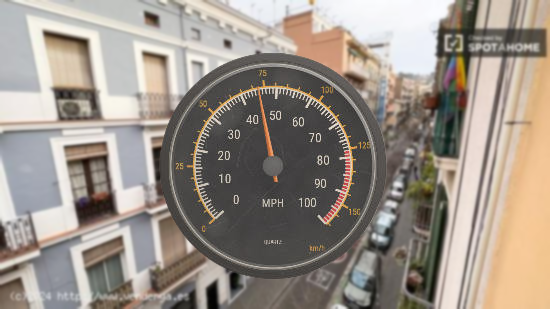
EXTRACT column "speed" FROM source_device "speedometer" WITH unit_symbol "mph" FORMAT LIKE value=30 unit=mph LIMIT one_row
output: value=45 unit=mph
